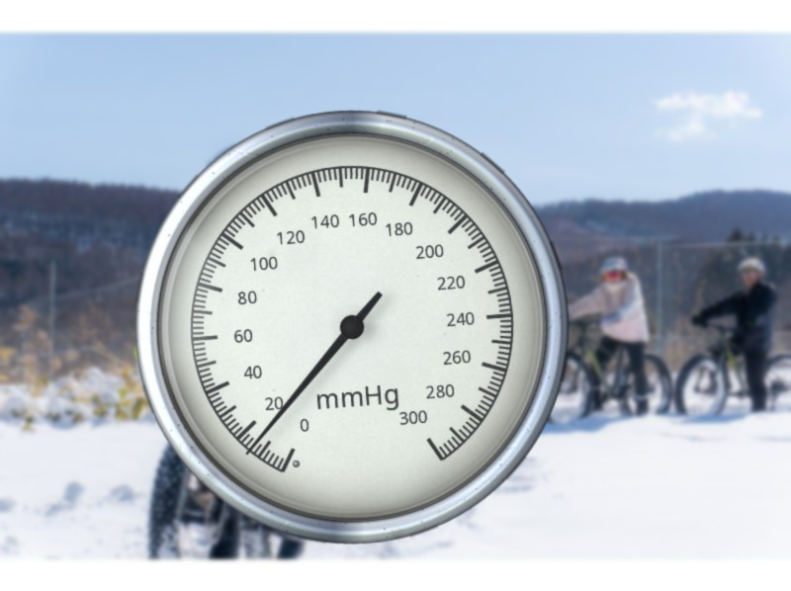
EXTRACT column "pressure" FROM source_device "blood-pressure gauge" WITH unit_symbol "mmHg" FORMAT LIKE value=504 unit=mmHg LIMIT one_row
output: value=14 unit=mmHg
